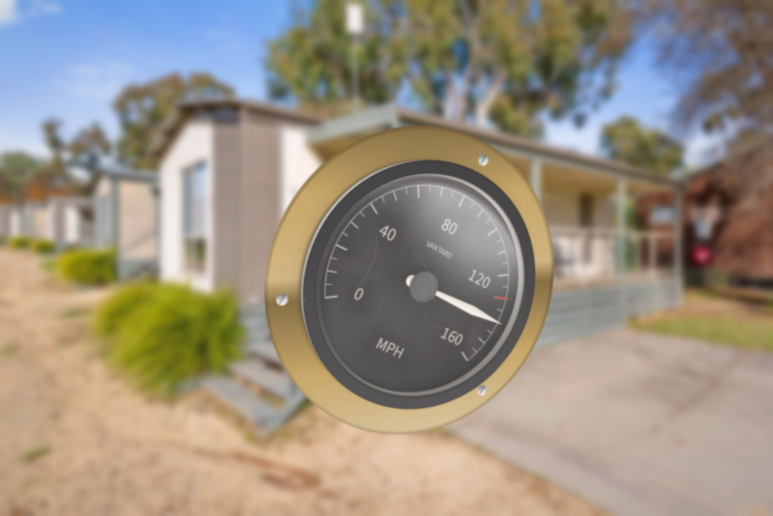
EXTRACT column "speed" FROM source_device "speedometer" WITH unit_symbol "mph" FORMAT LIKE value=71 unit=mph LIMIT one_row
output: value=140 unit=mph
